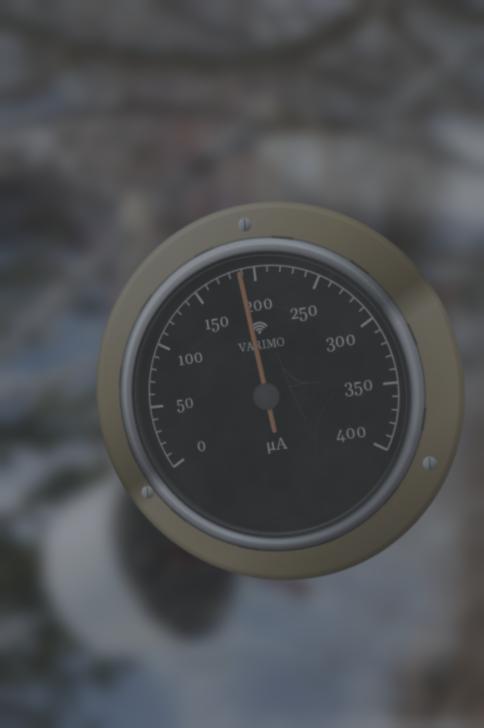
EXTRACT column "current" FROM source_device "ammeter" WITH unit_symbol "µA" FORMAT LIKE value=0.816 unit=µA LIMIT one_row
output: value=190 unit=µA
